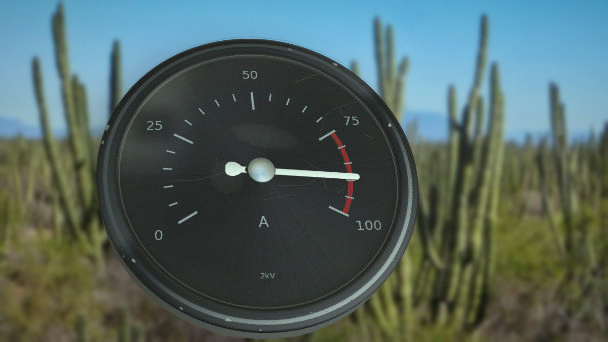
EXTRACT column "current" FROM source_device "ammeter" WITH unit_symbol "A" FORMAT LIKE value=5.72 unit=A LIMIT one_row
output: value=90 unit=A
